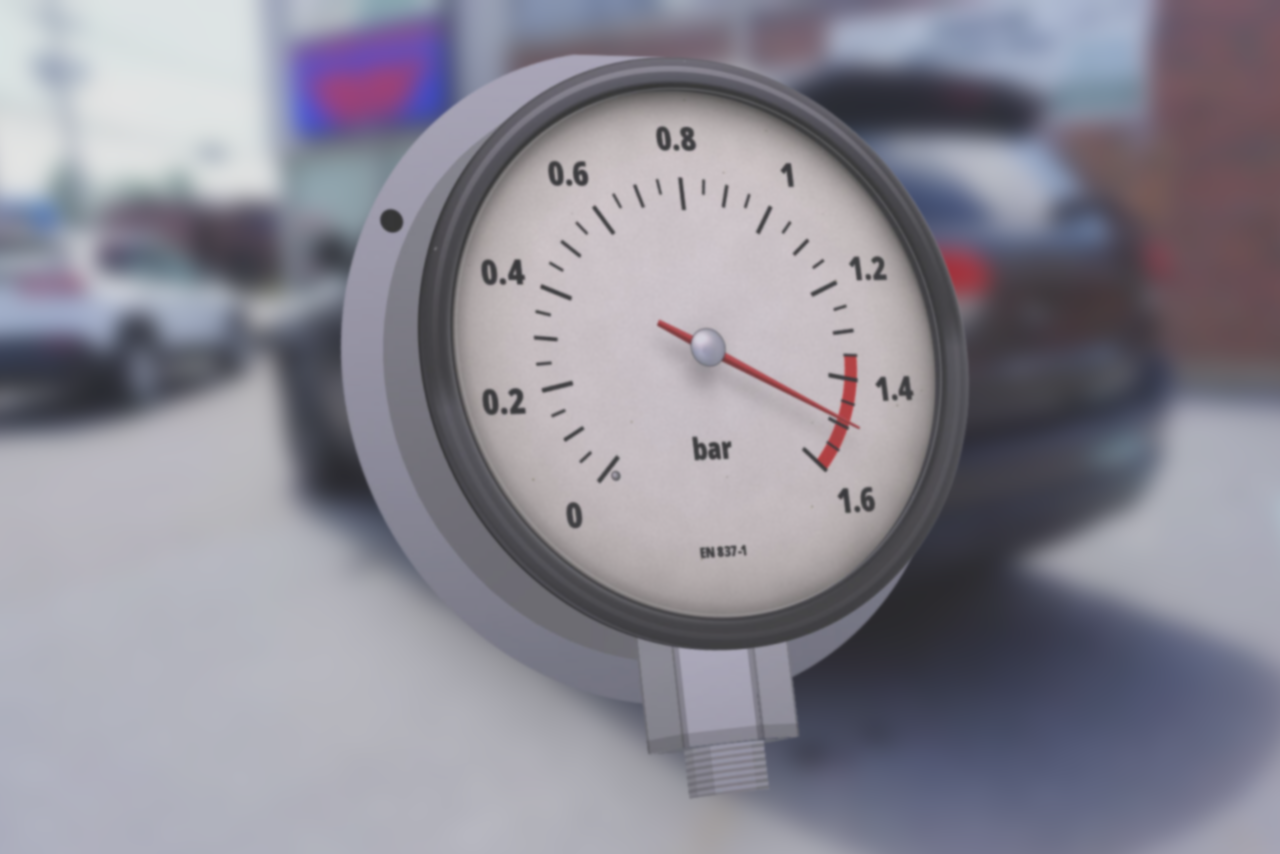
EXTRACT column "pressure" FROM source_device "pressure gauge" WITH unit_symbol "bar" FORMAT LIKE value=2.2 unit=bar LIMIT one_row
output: value=1.5 unit=bar
